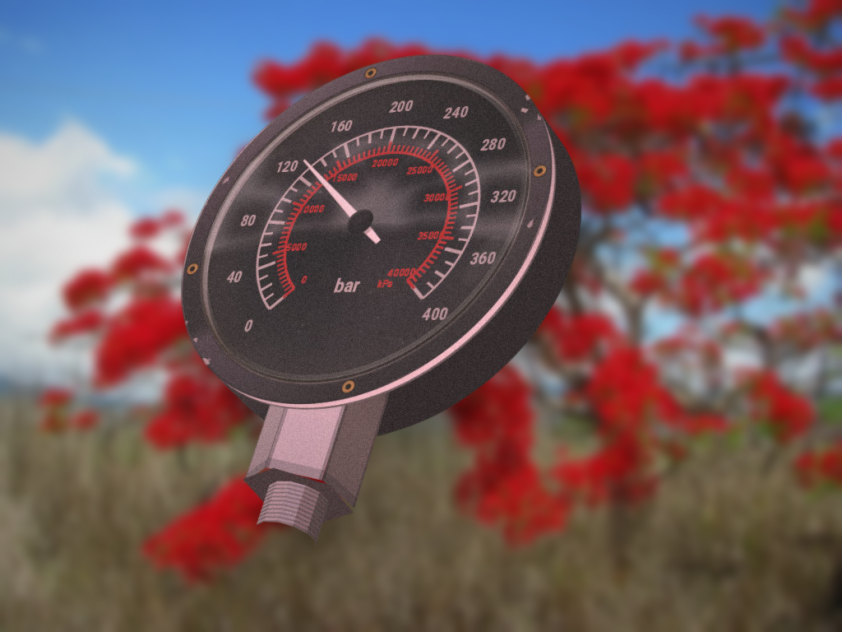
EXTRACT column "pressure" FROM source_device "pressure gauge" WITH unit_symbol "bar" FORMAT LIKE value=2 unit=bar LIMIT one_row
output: value=130 unit=bar
